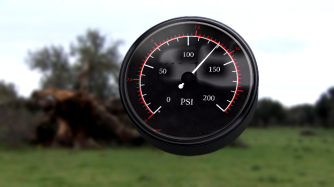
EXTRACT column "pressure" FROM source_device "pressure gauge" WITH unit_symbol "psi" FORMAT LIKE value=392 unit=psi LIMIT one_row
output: value=130 unit=psi
